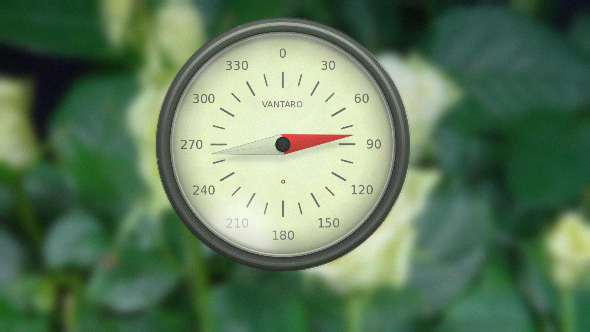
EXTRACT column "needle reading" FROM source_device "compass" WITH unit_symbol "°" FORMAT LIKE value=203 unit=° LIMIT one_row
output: value=82.5 unit=°
